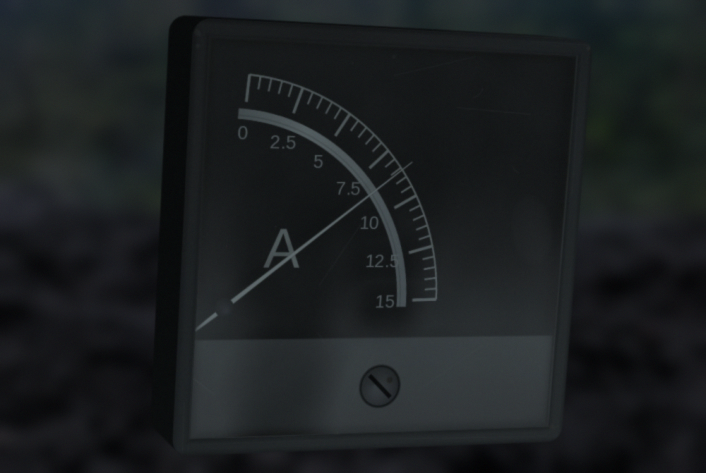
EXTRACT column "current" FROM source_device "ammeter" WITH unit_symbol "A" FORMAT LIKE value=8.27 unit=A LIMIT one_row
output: value=8.5 unit=A
